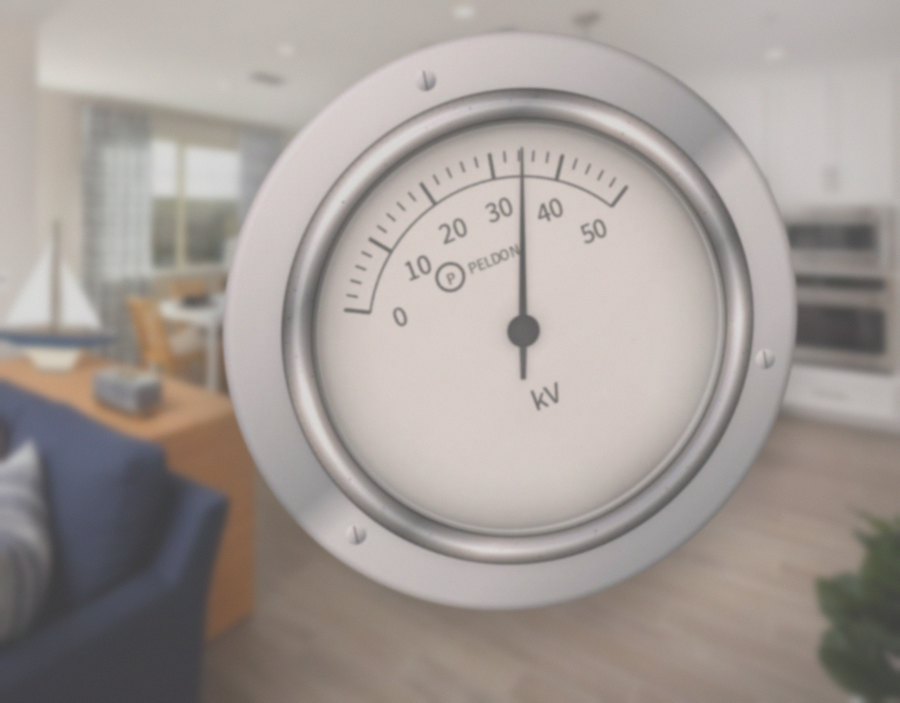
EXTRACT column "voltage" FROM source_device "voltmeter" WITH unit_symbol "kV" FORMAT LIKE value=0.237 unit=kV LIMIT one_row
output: value=34 unit=kV
